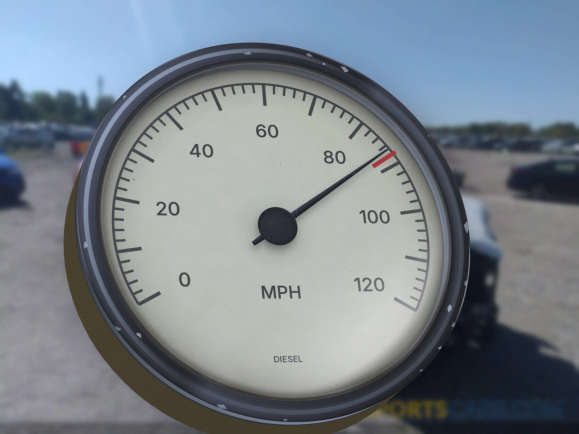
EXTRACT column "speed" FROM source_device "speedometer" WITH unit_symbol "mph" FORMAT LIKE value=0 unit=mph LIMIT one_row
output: value=87 unit=mph
